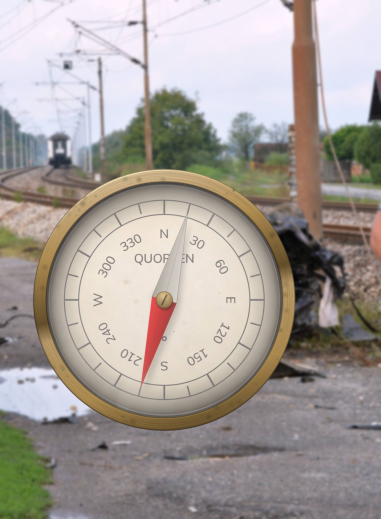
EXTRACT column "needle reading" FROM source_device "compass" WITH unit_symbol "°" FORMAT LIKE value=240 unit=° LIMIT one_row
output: value=195 unit=°
